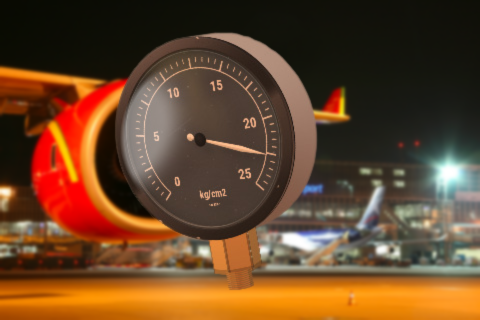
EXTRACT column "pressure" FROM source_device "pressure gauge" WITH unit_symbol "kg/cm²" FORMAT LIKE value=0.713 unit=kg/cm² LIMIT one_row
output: value=22.5 unit=kg/cm²
